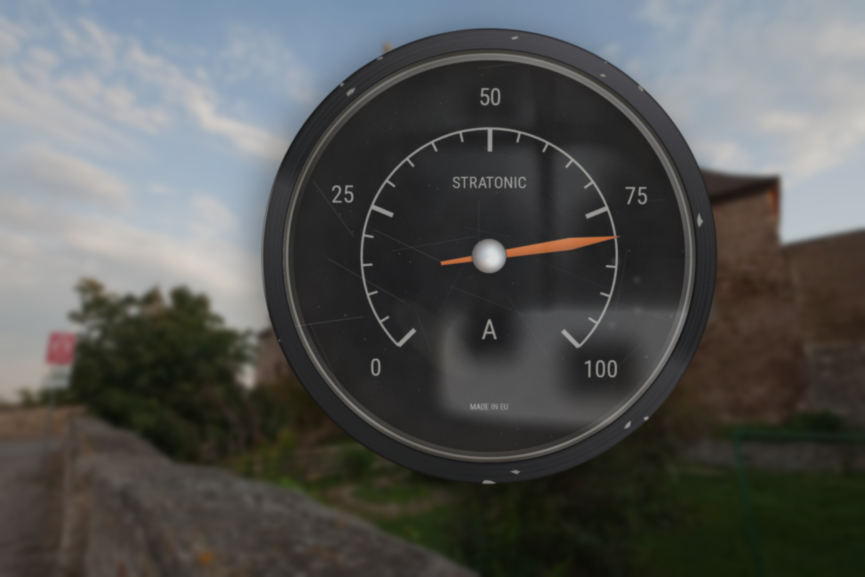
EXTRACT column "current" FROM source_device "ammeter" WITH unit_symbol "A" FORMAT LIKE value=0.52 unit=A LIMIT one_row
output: value=80 unit=A
